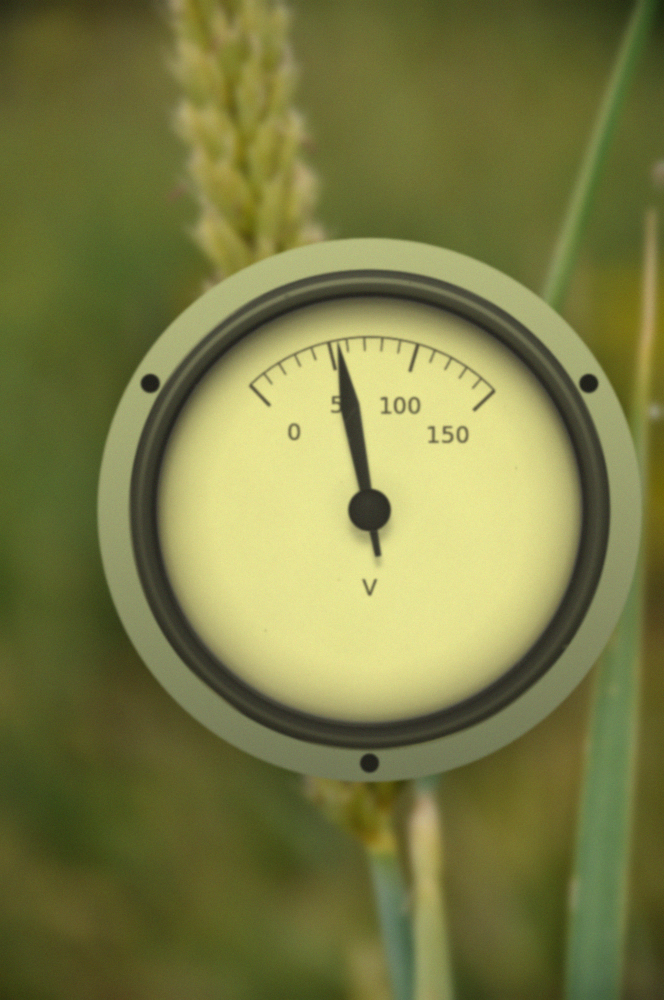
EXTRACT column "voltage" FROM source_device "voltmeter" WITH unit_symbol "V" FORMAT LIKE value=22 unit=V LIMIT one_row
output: value=55 unit=V
